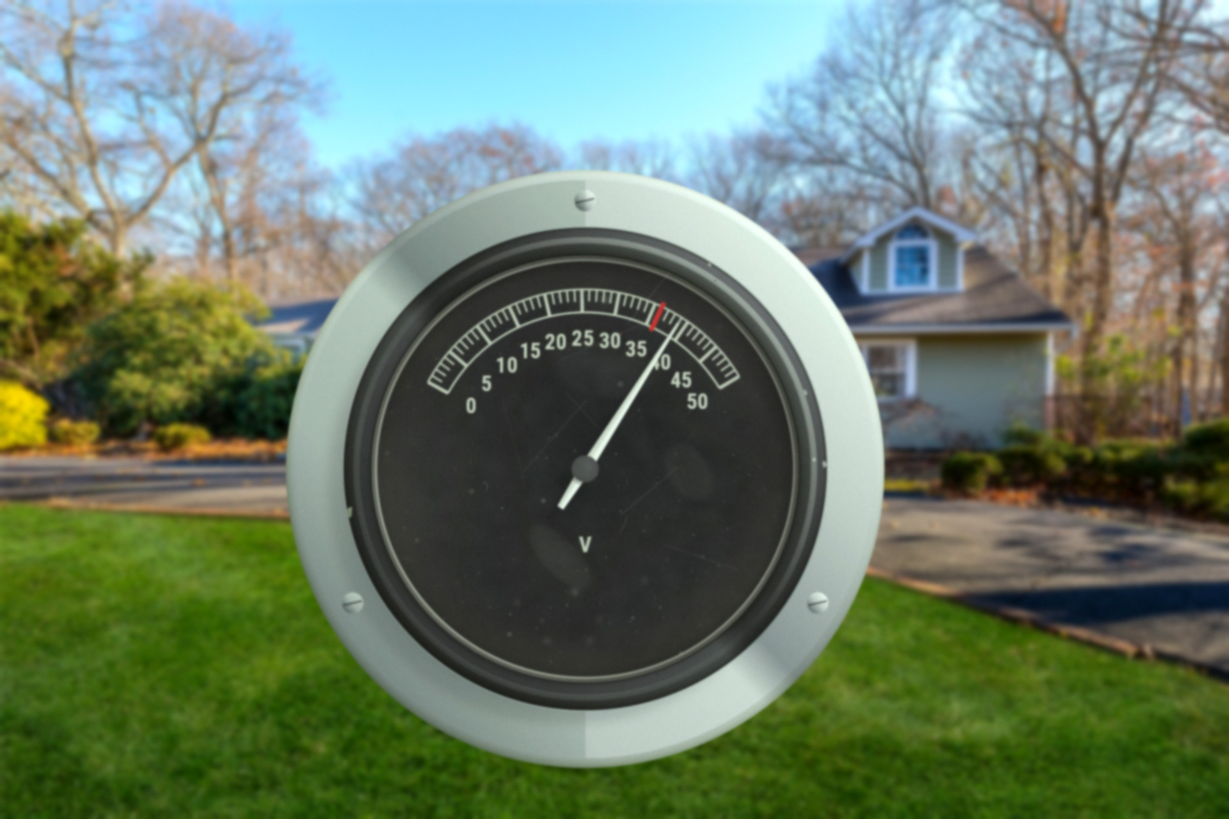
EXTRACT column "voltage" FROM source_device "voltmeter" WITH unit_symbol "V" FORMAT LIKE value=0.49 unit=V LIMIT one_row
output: value=39 unit=V
